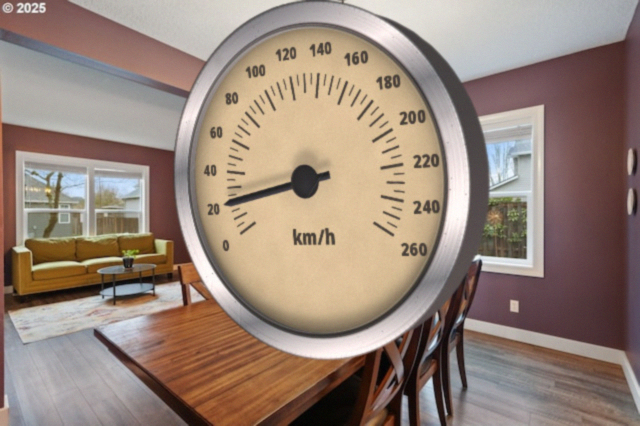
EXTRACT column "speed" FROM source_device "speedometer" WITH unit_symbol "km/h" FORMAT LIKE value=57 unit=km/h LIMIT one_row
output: value=20 unit=km/h
